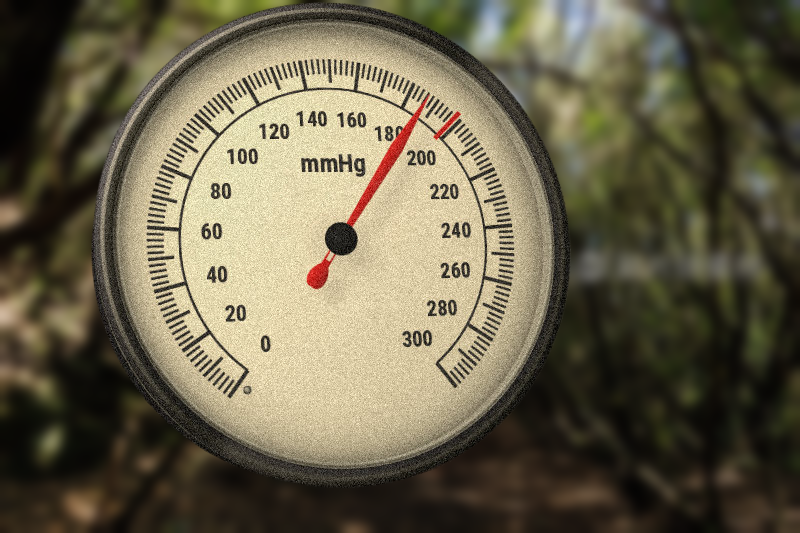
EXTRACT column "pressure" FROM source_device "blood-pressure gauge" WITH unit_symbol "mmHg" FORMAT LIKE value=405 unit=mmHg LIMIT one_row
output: value=186 unit=mmHg
